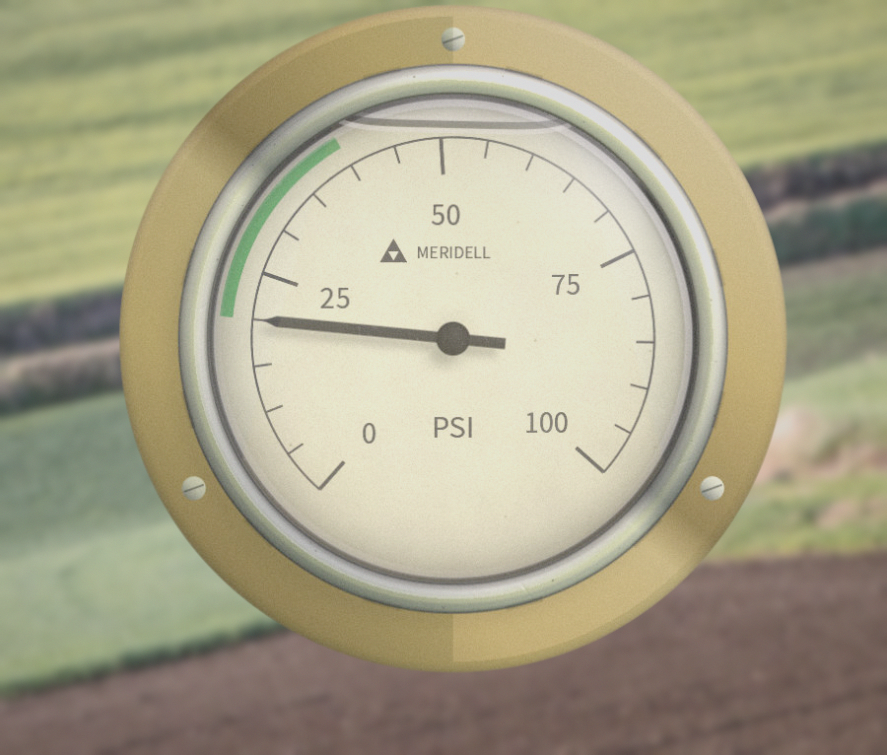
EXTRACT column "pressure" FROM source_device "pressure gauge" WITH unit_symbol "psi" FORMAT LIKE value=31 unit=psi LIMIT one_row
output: value=20 unit=psi
